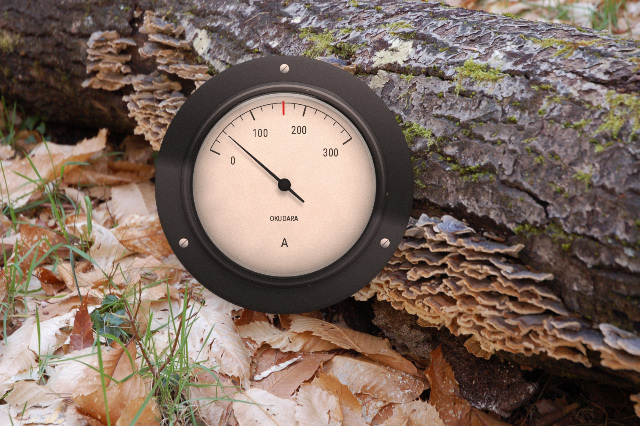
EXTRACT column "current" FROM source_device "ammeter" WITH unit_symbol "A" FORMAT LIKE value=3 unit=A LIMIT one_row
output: value=40 unit=A
